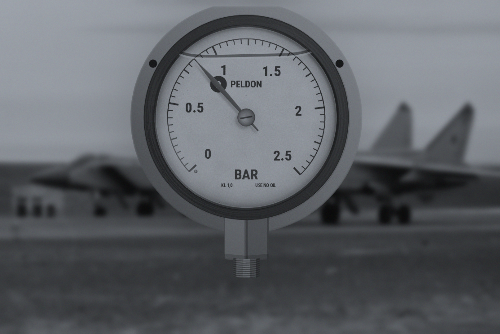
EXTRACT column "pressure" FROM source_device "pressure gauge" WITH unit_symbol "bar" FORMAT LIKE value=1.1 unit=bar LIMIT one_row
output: value=0.85 unit=bar
